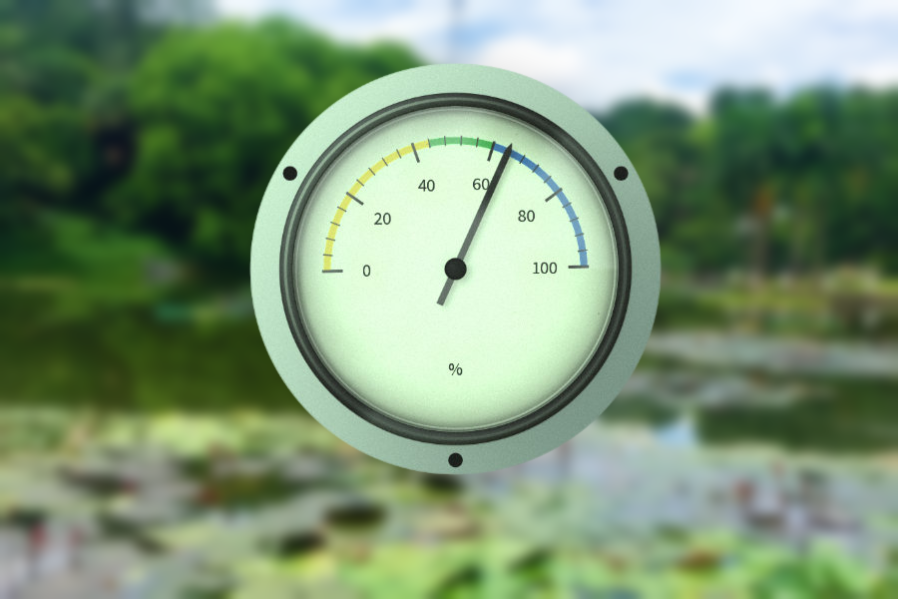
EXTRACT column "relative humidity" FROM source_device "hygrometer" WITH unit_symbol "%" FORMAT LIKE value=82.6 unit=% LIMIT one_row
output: value=64 unit=%
